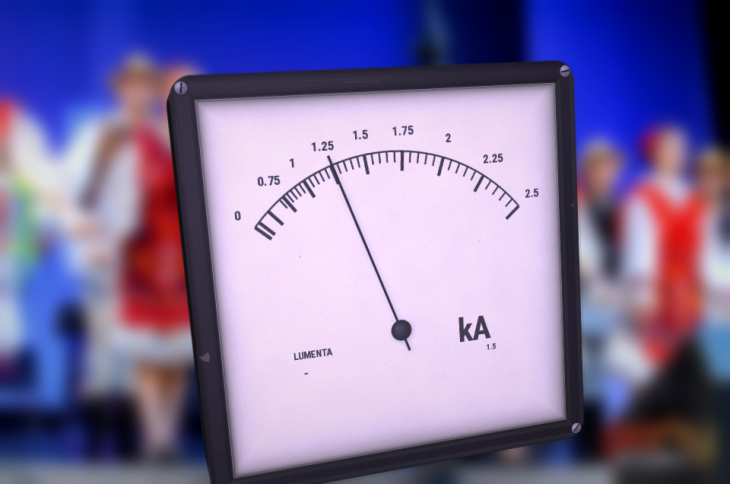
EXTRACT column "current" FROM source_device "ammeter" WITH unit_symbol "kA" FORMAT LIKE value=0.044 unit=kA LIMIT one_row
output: value=1.25 unit=kA
